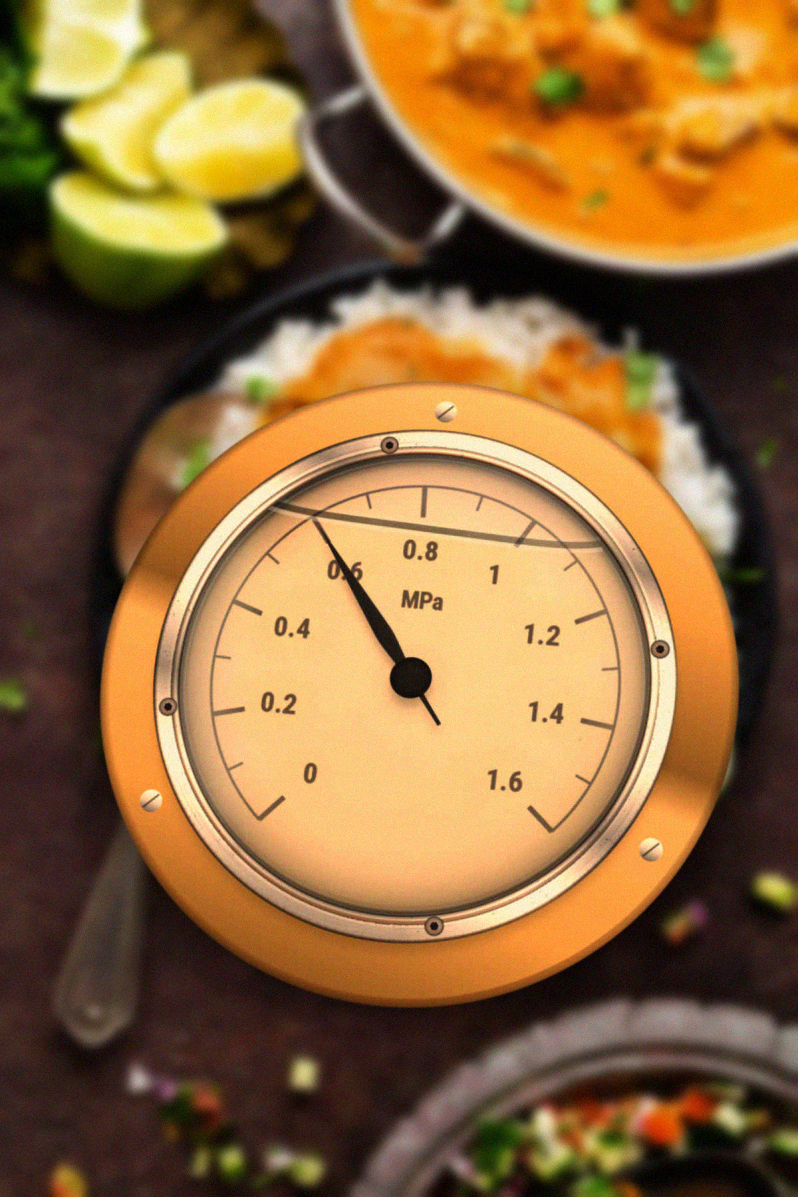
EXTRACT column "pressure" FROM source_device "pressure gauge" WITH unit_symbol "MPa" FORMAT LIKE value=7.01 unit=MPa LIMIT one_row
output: value=0.6 unit=MPa
